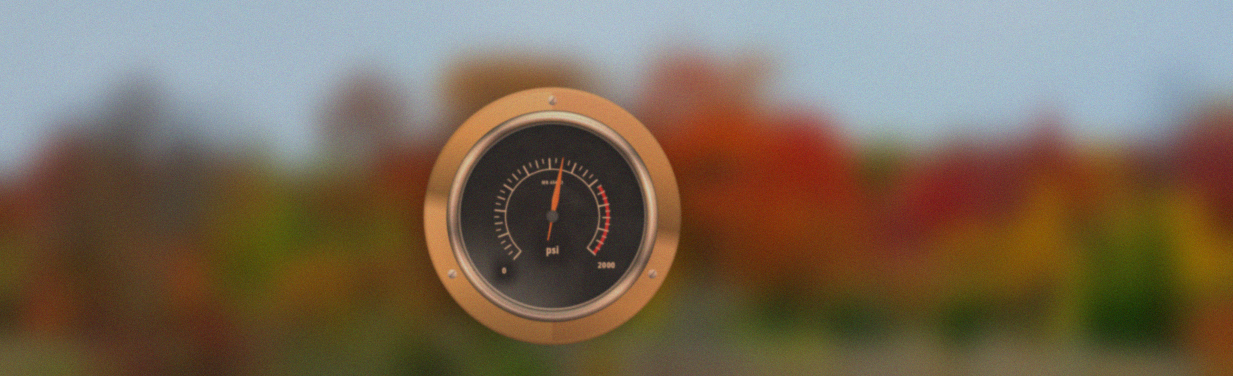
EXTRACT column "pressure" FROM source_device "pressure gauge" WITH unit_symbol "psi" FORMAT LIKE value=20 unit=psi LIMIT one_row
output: value=1100 unit=psi
